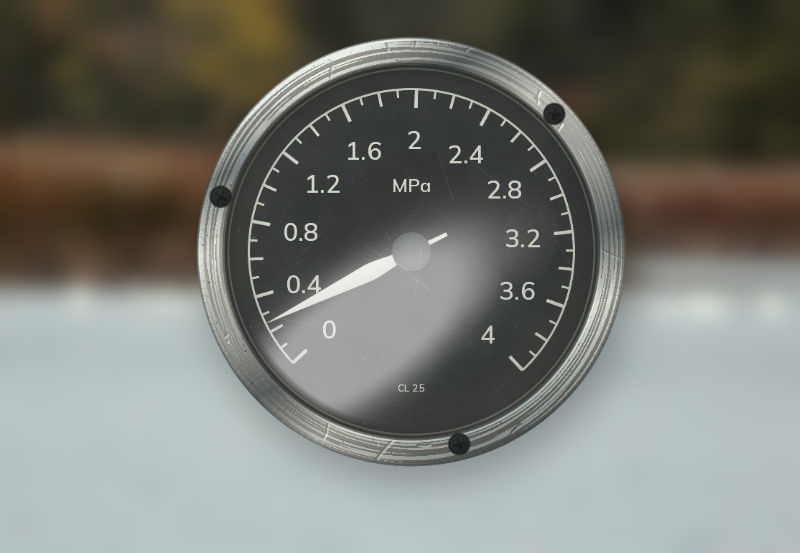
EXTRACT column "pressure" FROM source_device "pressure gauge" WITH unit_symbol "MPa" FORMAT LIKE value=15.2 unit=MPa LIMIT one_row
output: value=0.25 unit=MPa
